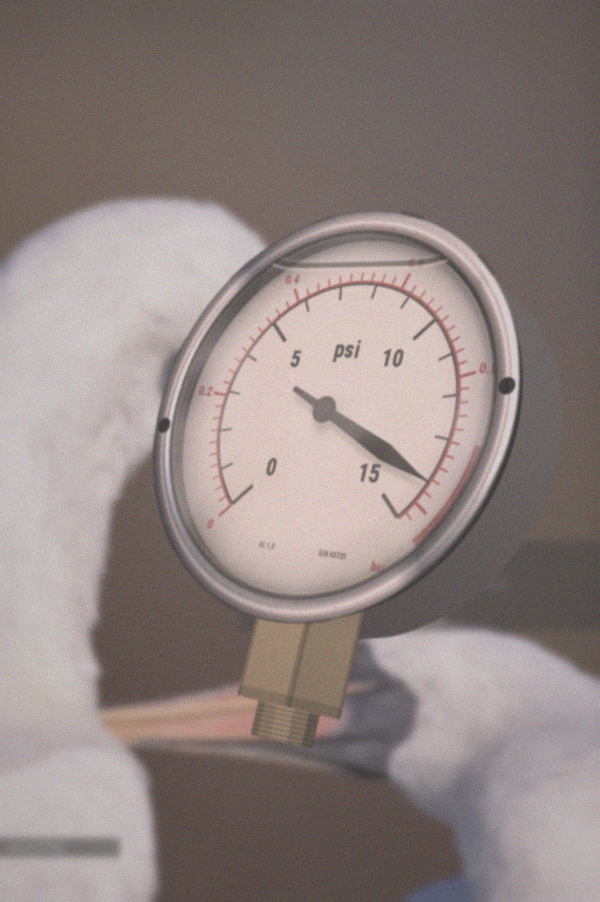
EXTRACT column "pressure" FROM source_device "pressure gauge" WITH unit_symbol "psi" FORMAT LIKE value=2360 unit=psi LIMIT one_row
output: value=14 unit=psi
